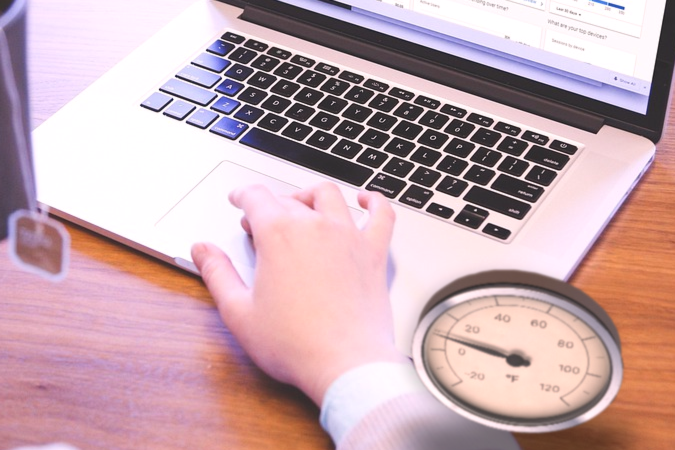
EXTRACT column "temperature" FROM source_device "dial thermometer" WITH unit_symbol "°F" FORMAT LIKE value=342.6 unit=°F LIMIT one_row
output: value=10 unit=°F
